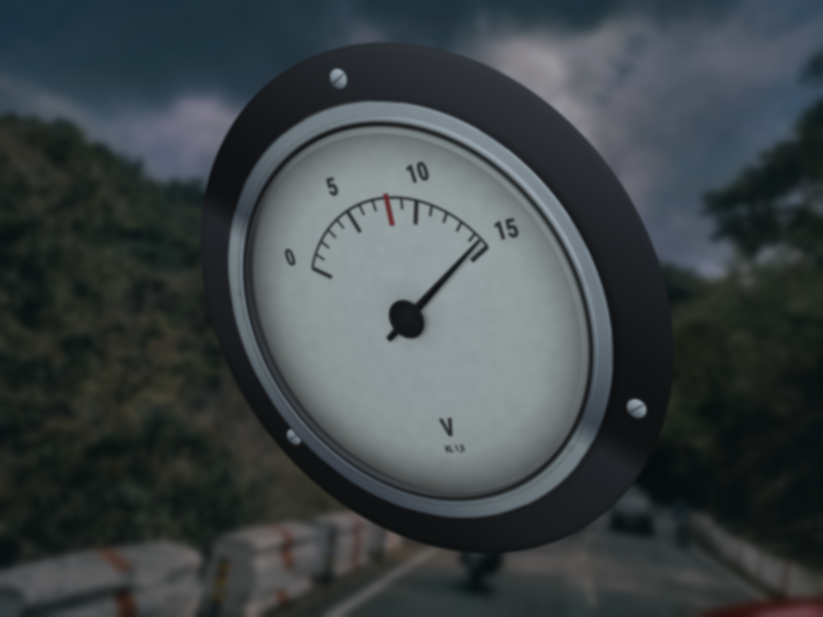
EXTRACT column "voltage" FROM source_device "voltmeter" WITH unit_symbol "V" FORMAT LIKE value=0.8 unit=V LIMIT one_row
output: value=14.5 unit=V
